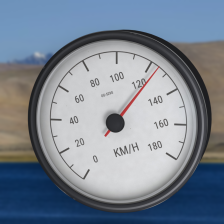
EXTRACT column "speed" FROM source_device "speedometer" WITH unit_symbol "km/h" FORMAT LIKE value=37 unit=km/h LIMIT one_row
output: value=125 unit=km/h
